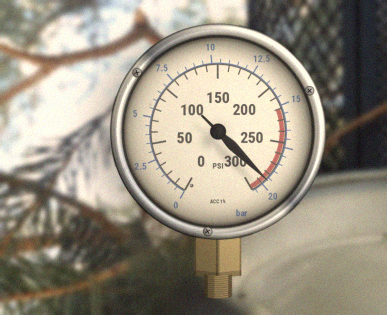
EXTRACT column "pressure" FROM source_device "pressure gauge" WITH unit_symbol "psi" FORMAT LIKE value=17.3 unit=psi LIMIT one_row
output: value=285 unit=psi
